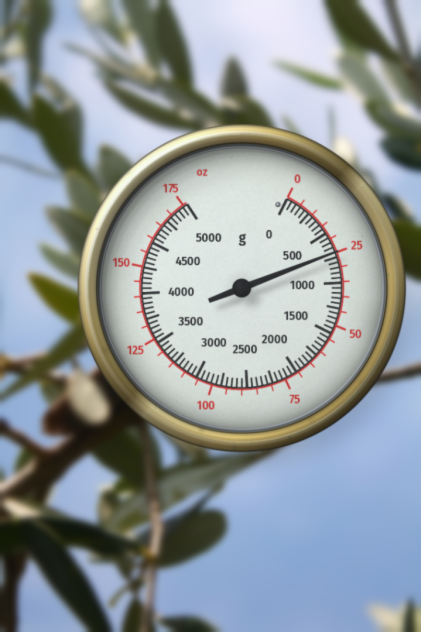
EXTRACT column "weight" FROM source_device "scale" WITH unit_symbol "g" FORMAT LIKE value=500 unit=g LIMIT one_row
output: value=700 unit=g
